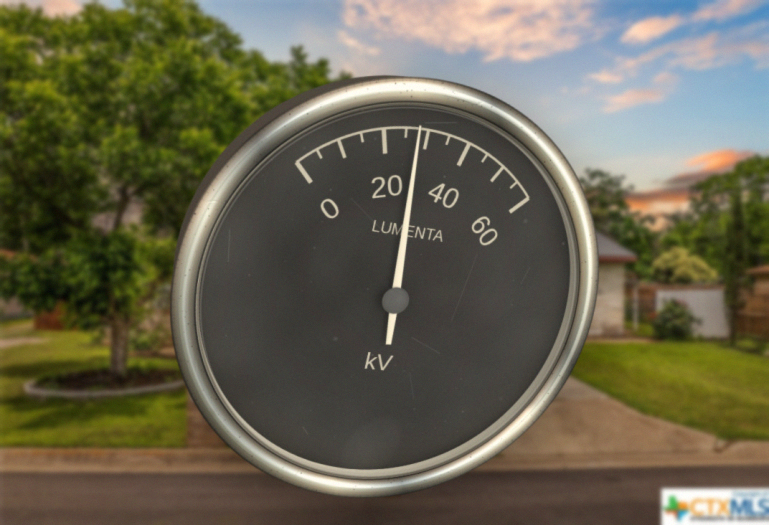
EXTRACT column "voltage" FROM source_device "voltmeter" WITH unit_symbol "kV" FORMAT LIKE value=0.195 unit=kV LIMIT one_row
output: value=27.5 unit=kV
